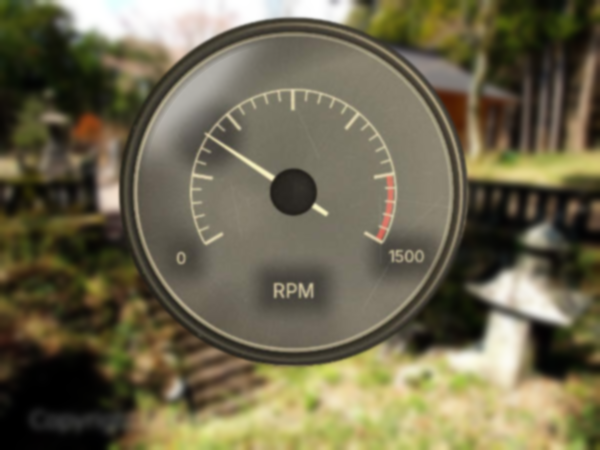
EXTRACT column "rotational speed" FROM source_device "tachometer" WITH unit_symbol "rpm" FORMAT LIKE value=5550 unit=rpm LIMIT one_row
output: value=400 unit=rpm
